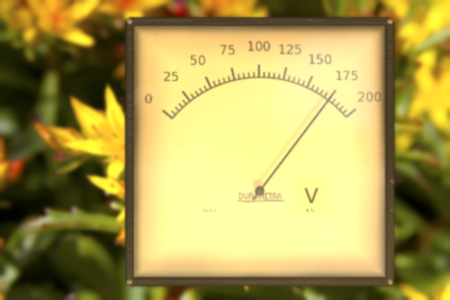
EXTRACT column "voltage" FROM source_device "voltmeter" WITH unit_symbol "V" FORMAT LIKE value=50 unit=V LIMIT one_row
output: value=175 unit=V
